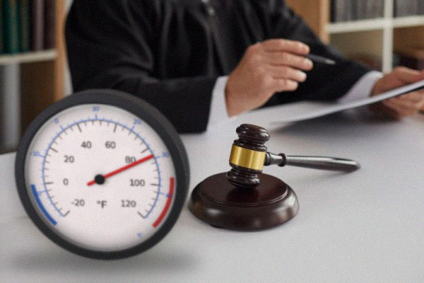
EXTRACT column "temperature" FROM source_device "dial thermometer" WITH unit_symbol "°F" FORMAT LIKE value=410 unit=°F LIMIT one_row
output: value=84 unit=°F
